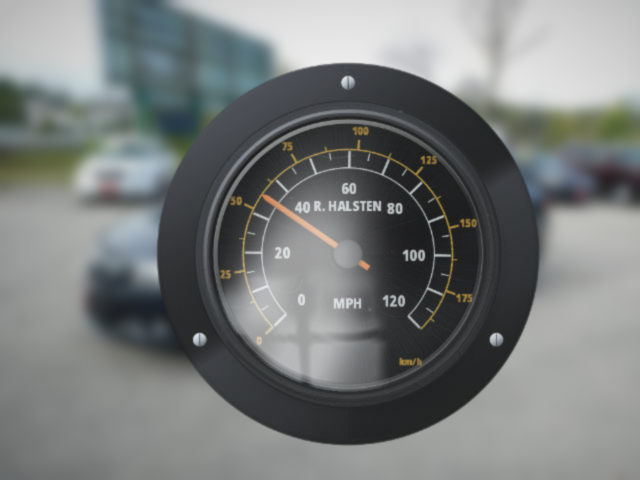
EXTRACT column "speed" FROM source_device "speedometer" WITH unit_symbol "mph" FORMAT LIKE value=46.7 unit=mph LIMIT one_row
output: value=35 unit=mph
